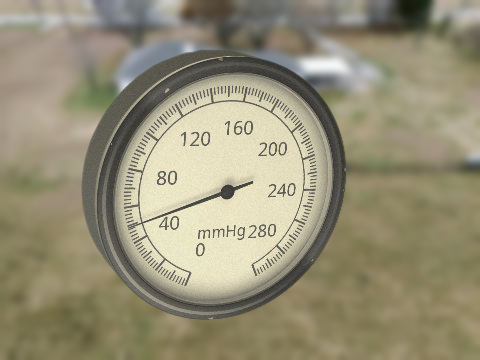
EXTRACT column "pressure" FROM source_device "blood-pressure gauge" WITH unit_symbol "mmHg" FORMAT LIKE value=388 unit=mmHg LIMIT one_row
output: value=50 unit=mmHg
